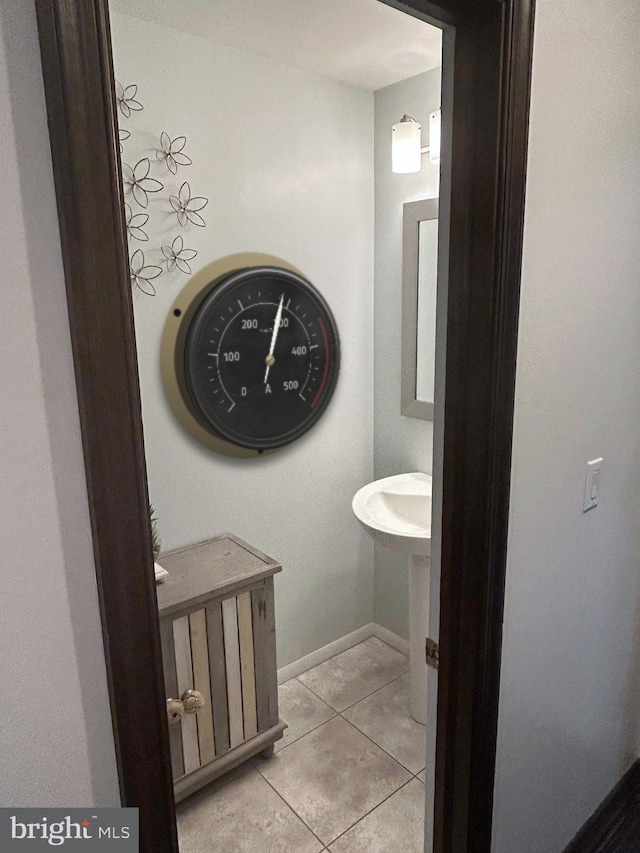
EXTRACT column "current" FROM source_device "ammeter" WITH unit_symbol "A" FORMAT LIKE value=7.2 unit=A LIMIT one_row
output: value=280 unit=A
